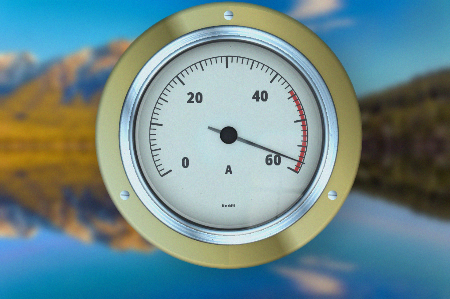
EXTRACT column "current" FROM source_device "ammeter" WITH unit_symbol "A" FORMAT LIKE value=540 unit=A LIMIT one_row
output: value=58 unit=A
